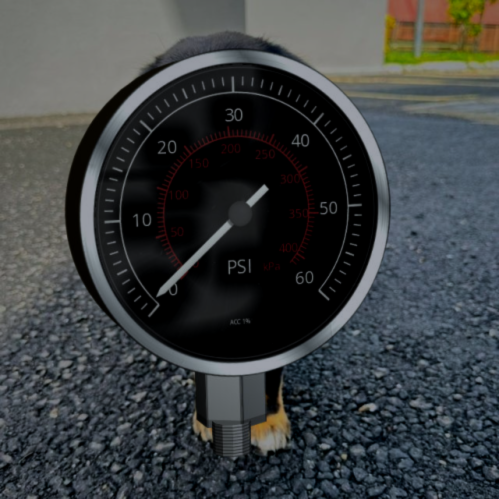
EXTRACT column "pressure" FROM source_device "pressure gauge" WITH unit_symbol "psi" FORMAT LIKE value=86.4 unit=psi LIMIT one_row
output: value=1 unit=psi
